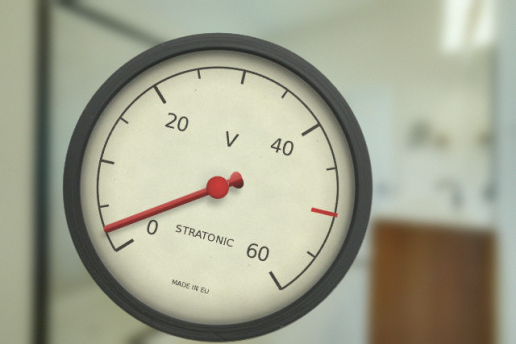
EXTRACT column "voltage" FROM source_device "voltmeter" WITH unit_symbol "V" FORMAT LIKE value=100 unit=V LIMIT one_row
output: value=2.5 unit=V
